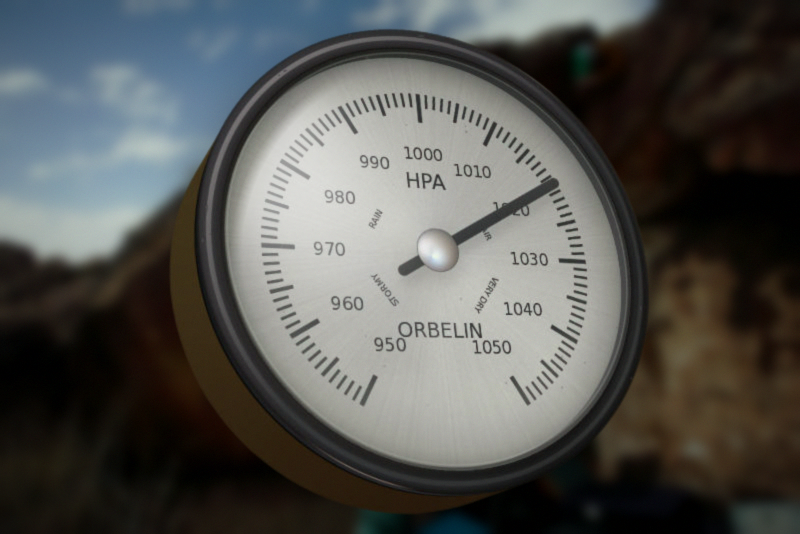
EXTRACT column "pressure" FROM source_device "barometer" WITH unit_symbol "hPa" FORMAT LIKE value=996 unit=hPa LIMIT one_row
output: value=1020 unit=hPa
